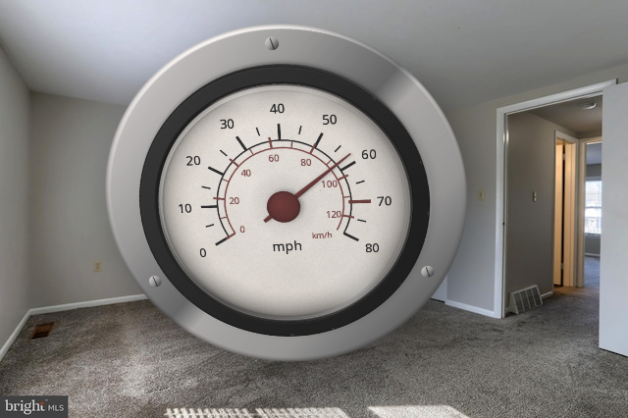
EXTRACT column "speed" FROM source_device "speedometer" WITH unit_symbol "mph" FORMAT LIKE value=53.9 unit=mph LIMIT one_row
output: value=57.5 unit=mph
